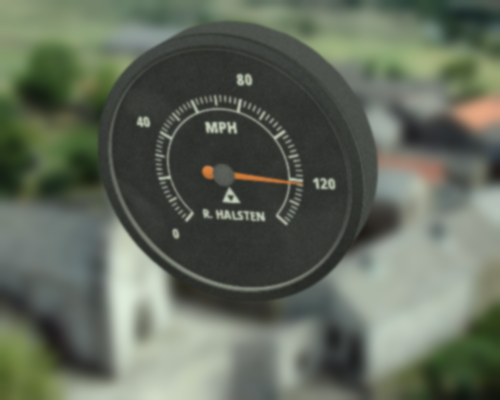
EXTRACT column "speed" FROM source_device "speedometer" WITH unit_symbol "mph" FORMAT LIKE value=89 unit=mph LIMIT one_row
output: value=120 unit=mph
